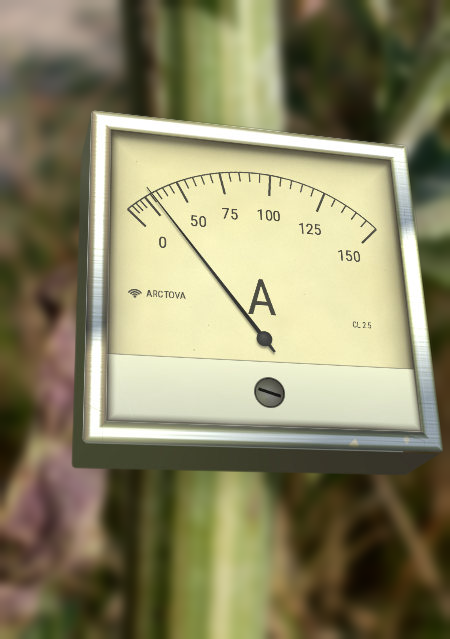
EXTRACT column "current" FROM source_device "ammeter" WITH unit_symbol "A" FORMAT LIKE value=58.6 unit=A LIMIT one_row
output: value=30 unit=A
